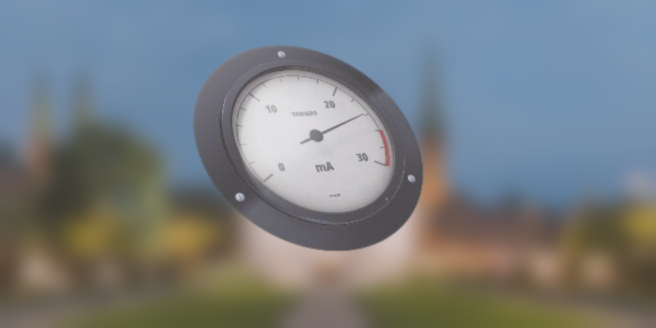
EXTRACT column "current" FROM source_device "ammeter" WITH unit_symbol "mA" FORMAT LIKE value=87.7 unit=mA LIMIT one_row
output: value=24 unit=mA
